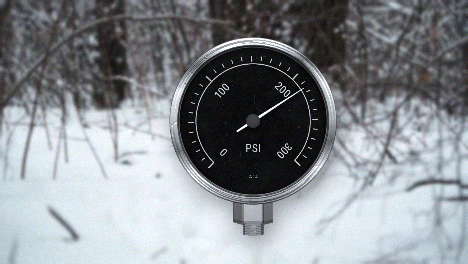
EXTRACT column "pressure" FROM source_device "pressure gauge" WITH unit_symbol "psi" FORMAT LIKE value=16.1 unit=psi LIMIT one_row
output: value=215 unit=psi
